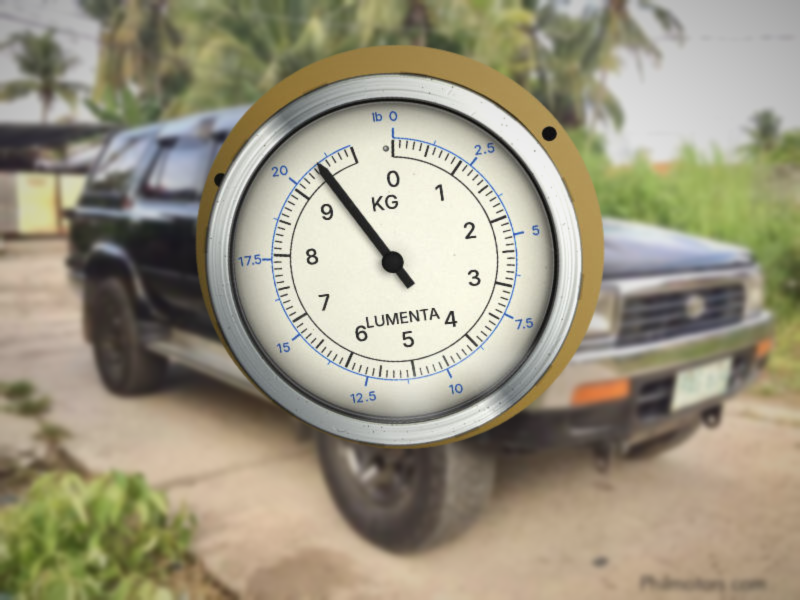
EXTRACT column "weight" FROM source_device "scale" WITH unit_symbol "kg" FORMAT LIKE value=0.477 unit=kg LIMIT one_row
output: value=9.5 unit=kg
